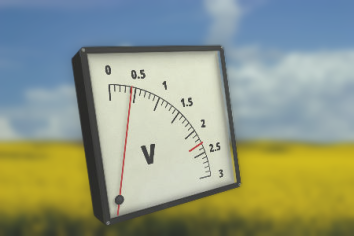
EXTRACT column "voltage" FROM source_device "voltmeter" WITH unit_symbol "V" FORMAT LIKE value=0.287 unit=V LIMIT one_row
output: value=0.4 unit=V
